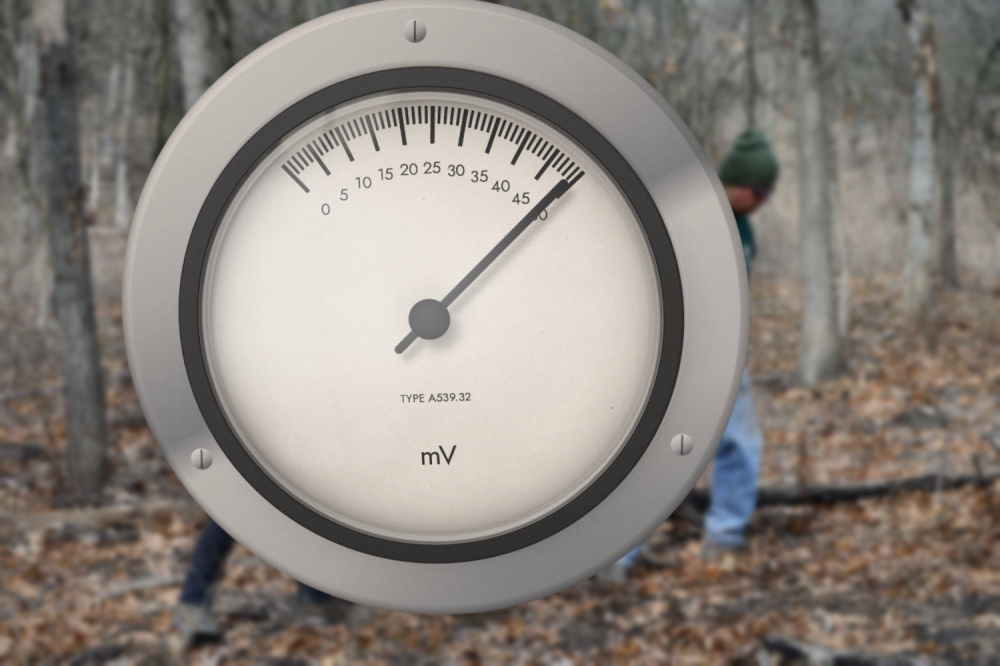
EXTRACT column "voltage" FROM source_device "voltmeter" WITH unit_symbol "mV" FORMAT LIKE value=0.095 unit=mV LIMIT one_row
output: value=49 unit=mV
